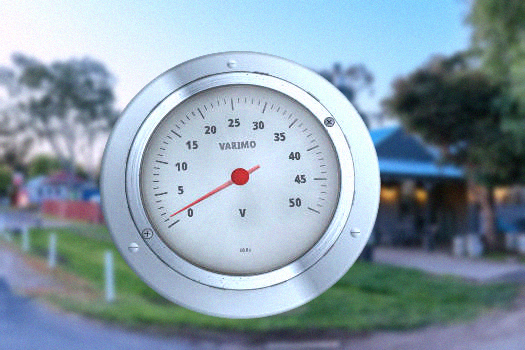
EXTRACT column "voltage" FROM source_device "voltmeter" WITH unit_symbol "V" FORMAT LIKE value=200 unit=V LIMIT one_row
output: value=1 unit=V
